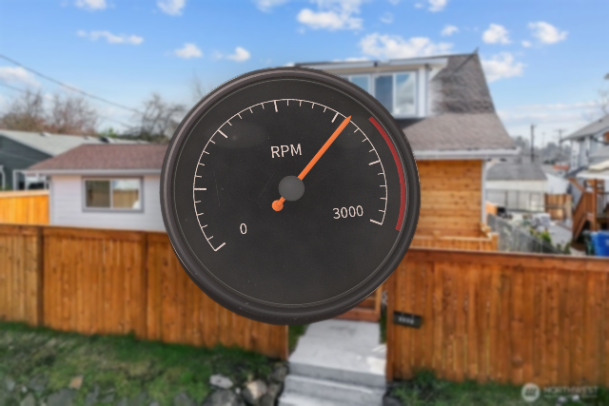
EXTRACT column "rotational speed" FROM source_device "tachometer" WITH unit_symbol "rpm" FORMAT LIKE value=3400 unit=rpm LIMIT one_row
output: value=2100 unit=rpm
